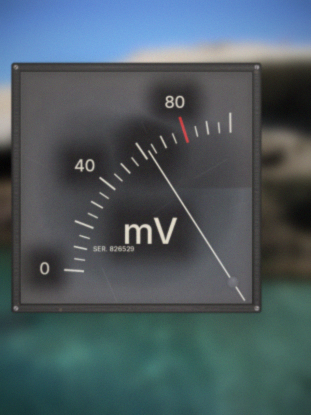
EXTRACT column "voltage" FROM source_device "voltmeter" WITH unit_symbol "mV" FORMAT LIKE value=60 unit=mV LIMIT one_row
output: value=62.5 unit=mV
